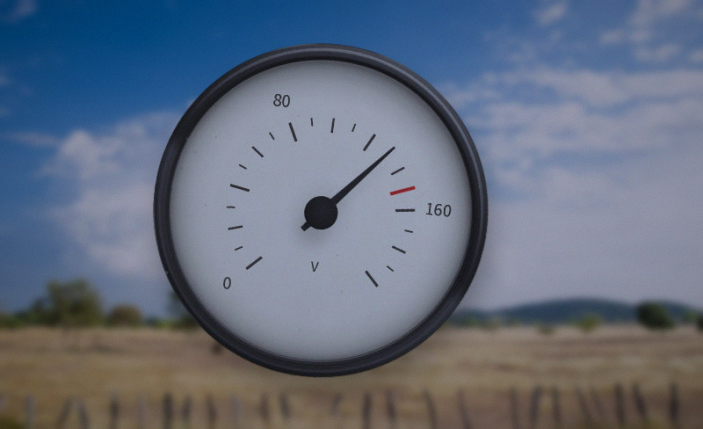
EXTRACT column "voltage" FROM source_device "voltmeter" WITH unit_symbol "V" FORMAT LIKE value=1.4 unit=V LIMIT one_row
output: value=130 unit=V
